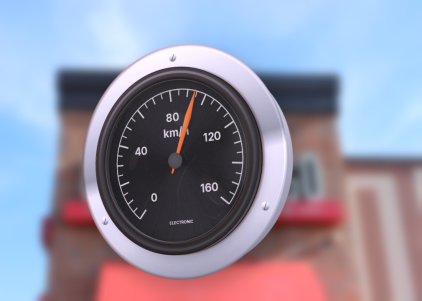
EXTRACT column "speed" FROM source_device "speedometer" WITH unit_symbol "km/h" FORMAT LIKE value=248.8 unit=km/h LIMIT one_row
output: value=95 unit=km/h
